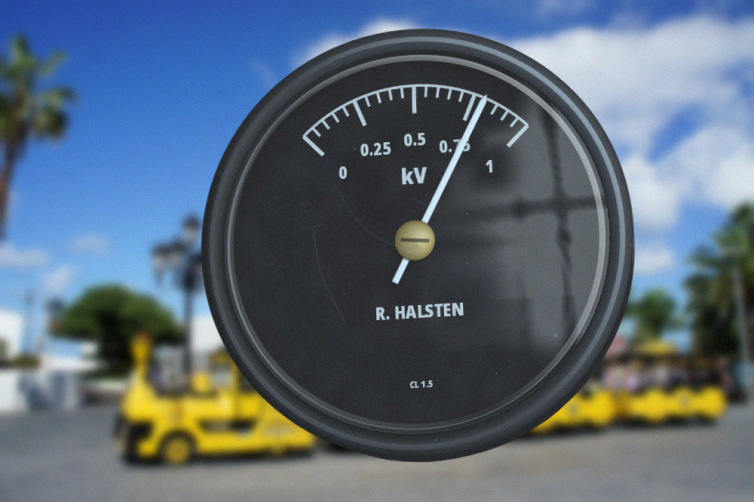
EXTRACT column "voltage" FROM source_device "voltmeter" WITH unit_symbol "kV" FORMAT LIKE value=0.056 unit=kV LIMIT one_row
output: value=0.8 unit=kV
